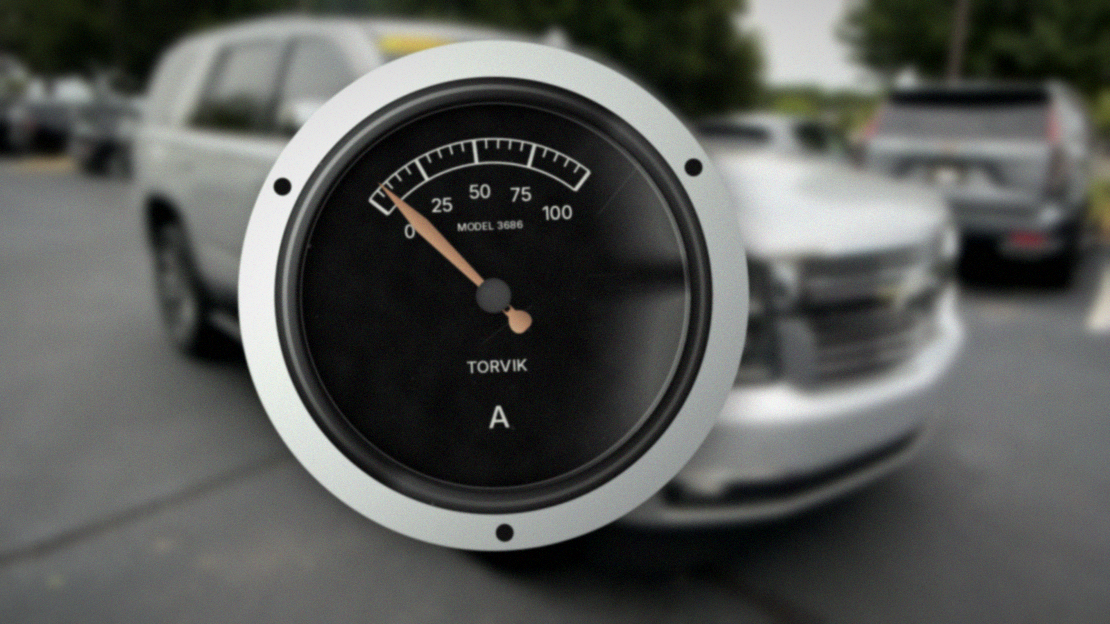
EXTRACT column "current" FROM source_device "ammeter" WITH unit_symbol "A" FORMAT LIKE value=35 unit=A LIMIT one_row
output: value=7.5 unit=A
